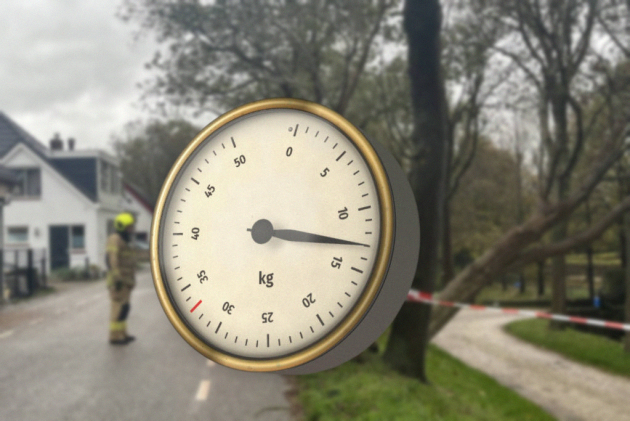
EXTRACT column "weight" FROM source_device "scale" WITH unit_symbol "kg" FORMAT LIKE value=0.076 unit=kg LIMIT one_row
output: value=13 unit=kg
